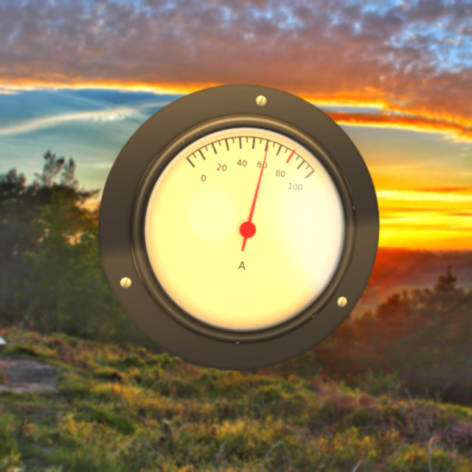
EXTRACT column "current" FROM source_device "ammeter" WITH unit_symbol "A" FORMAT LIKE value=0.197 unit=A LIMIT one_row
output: value=60 unit=A
